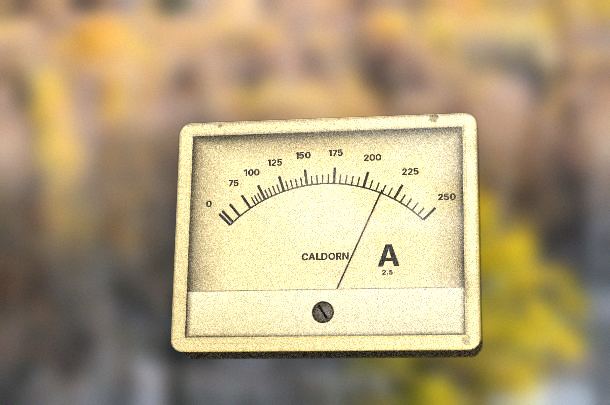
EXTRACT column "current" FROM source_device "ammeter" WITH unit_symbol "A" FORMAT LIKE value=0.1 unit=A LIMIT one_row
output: value=215 unit=A
